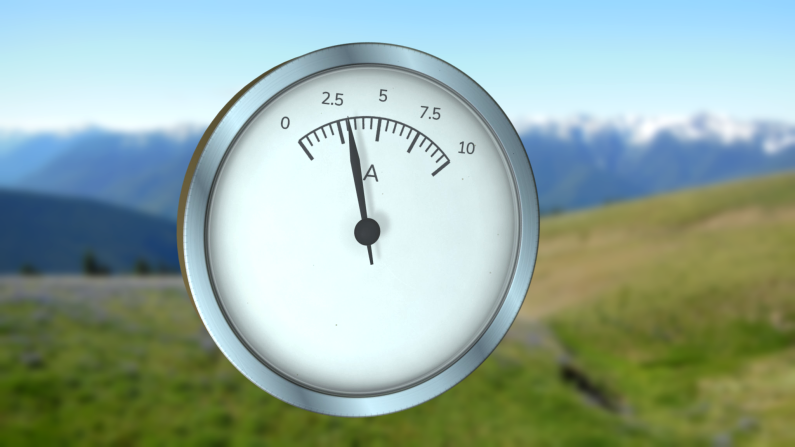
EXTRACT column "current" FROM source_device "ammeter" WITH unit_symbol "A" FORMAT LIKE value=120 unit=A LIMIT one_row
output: value=3 unit=A
